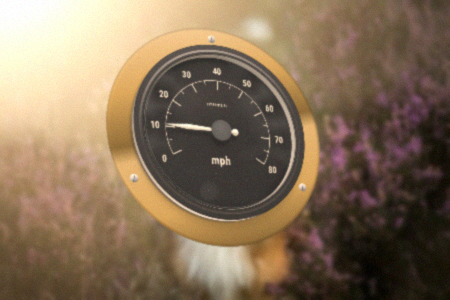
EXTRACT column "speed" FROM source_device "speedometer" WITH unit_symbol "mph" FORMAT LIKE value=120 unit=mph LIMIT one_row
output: value=10 unit=mph
